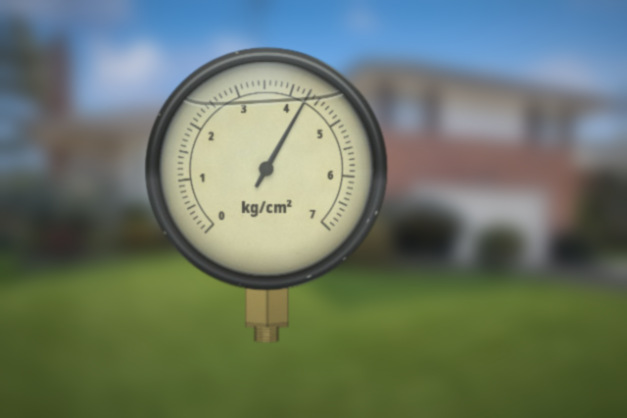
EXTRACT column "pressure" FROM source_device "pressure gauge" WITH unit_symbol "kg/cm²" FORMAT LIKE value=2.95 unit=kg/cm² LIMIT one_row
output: value=4.3 unit=kg/cm²
